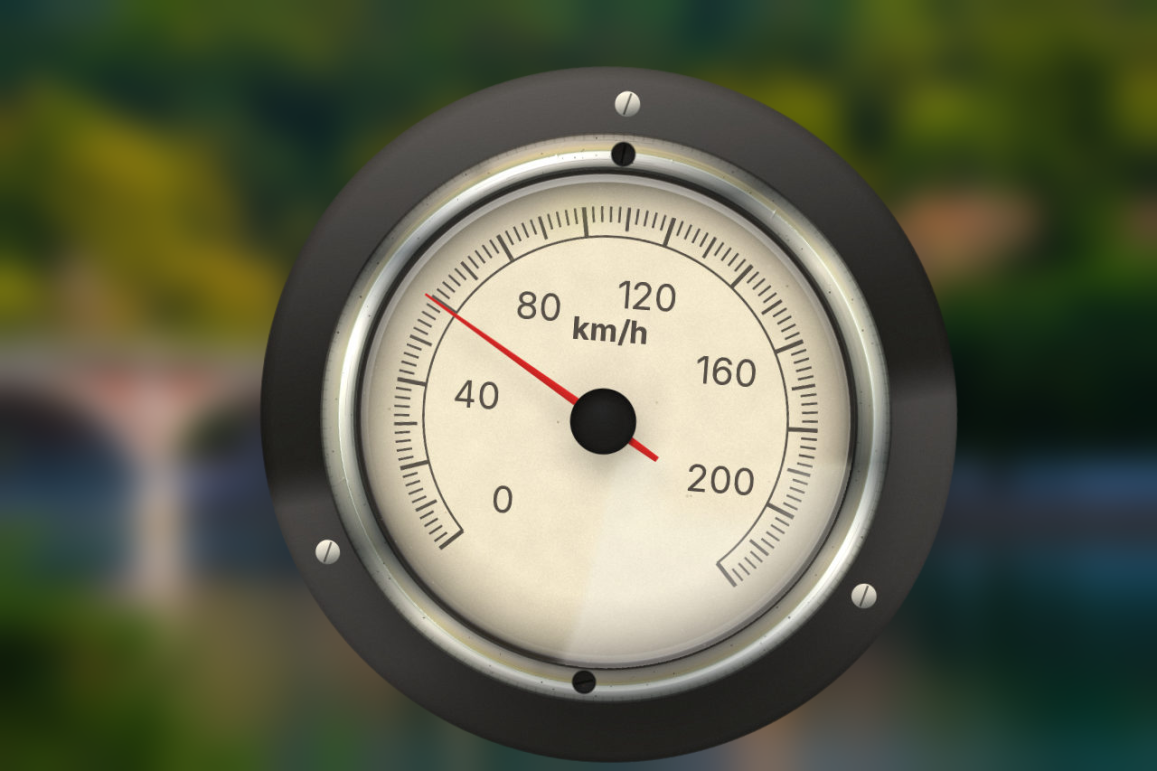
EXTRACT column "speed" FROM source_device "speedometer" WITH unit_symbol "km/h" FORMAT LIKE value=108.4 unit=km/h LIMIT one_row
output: value=60 unit=km/h
